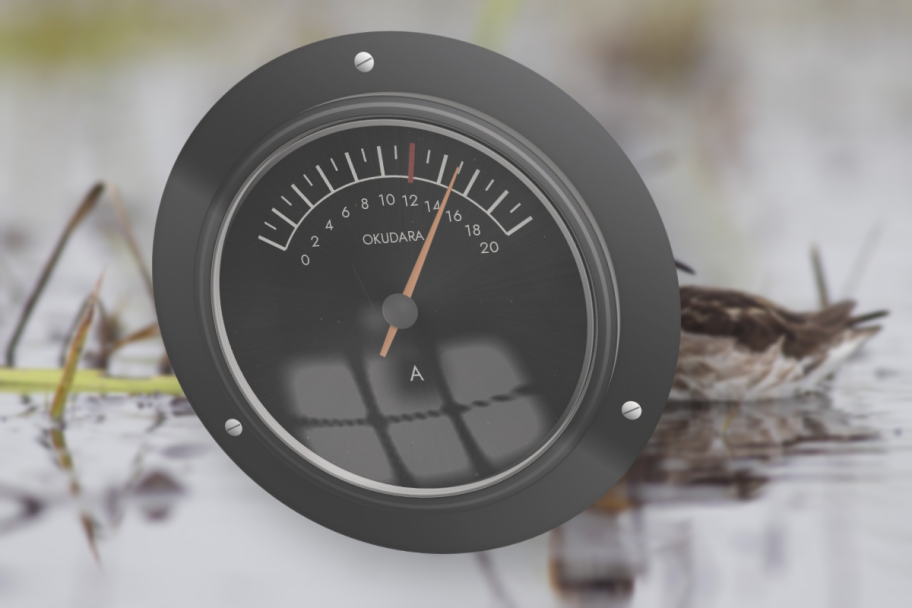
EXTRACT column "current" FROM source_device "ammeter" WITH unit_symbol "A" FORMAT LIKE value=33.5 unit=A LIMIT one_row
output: value=15 unit=A
